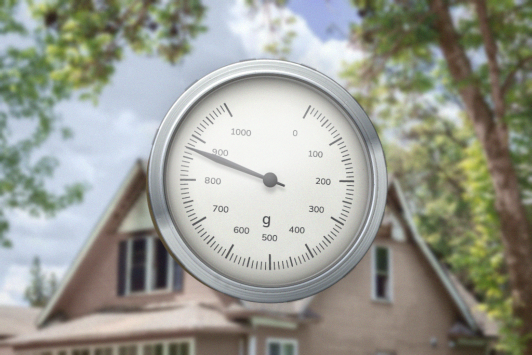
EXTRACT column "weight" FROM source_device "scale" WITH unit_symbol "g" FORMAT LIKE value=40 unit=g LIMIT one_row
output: value=870 unit=g
